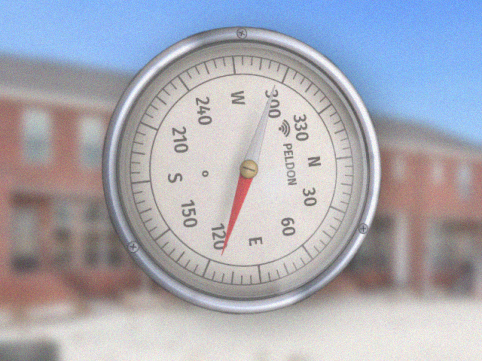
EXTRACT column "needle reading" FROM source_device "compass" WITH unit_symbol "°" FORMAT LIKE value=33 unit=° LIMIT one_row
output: value=115 unit=°
